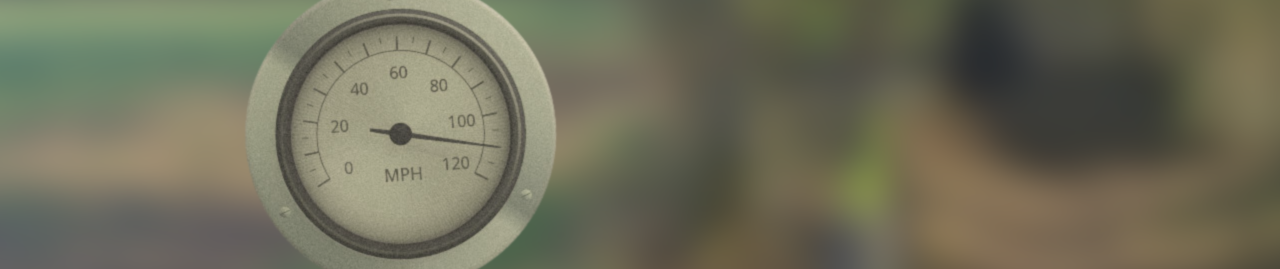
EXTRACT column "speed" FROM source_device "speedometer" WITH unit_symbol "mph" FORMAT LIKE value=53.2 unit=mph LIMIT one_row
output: value=110 unit=mph
